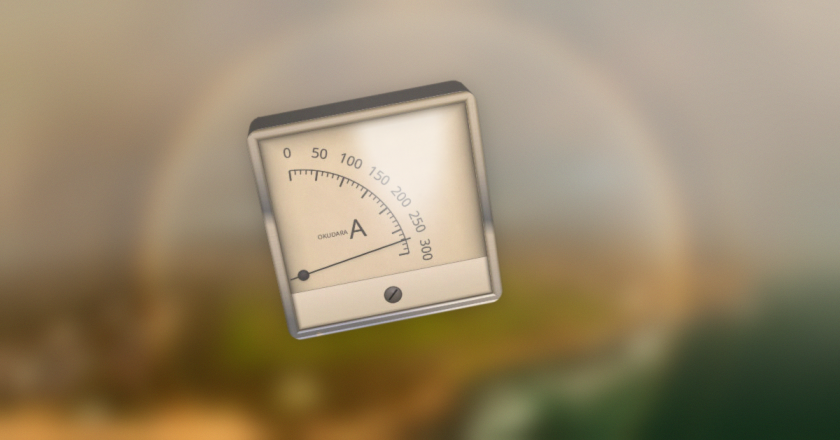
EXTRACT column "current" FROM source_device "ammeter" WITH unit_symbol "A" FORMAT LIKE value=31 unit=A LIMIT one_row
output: value=270 unit=A
